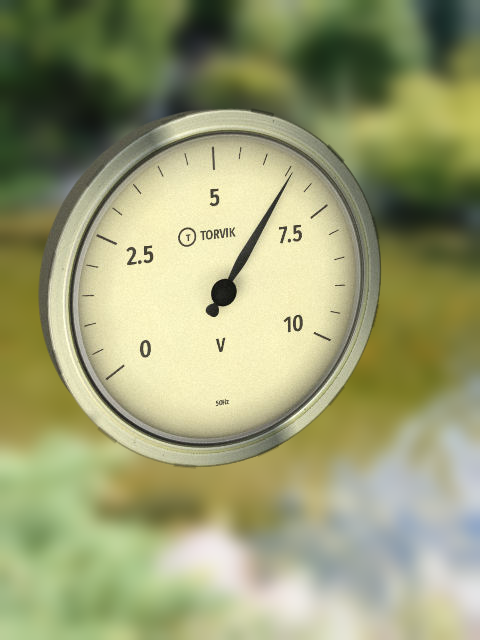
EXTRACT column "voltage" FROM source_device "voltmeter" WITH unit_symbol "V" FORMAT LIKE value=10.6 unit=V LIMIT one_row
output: value=6.5 unit=V
